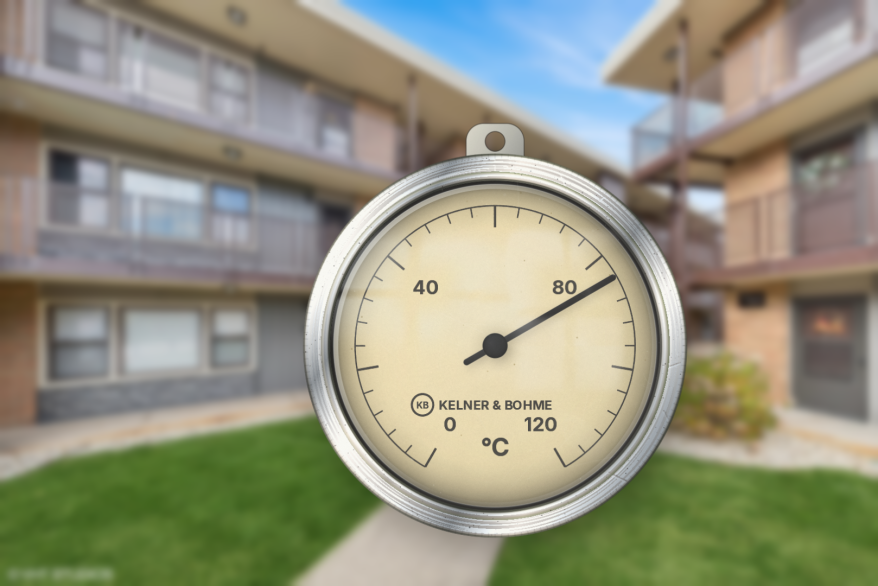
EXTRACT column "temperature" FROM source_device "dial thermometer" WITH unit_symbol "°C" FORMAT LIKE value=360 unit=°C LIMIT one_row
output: value=84 unit=°C
